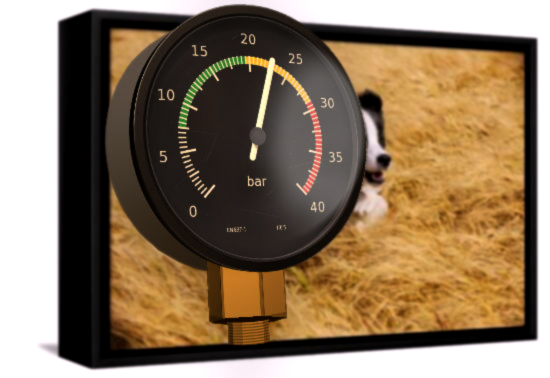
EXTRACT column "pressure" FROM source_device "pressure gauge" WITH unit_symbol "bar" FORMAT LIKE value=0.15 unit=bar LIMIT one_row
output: value=22.5 unit=bar
